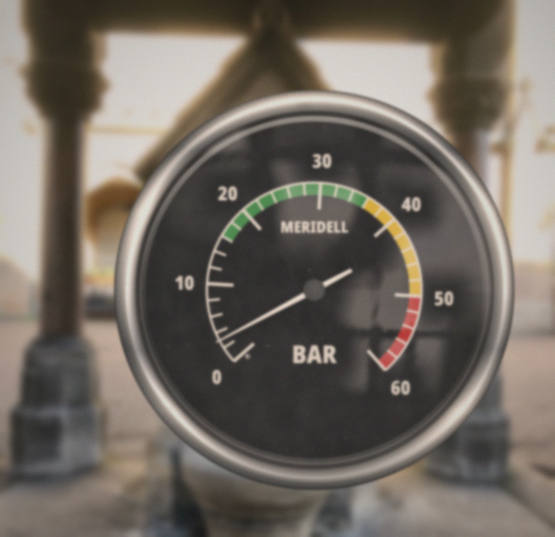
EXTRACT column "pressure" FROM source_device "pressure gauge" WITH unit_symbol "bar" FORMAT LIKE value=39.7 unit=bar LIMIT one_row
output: value=3 unit=bar
